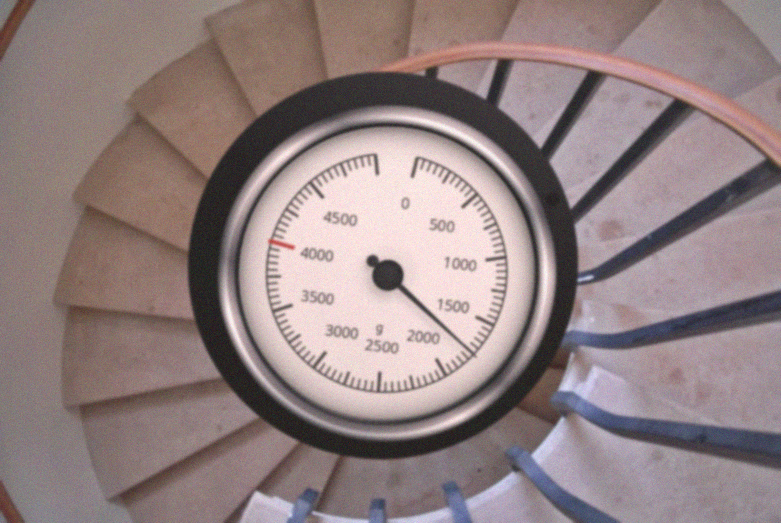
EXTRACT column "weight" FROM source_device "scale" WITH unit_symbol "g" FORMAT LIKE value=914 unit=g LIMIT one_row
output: value=1750 unit=g
